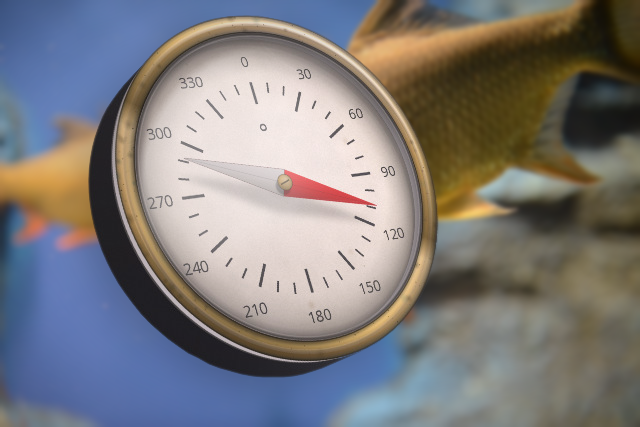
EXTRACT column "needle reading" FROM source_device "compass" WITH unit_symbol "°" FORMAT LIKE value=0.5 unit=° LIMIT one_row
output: value=110 unit=°
